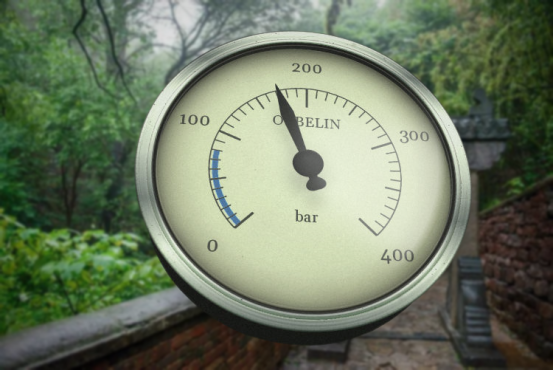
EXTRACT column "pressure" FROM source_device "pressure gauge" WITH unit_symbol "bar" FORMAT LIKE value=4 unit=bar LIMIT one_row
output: value=170 unit=bar
